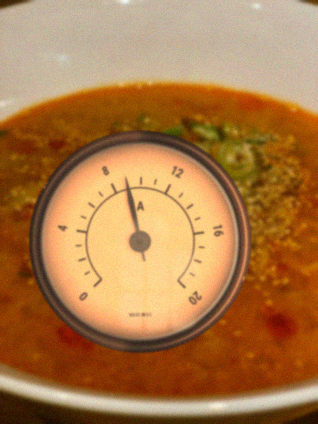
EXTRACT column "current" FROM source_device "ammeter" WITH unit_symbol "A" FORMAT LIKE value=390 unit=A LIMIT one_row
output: value=9 unit=A
